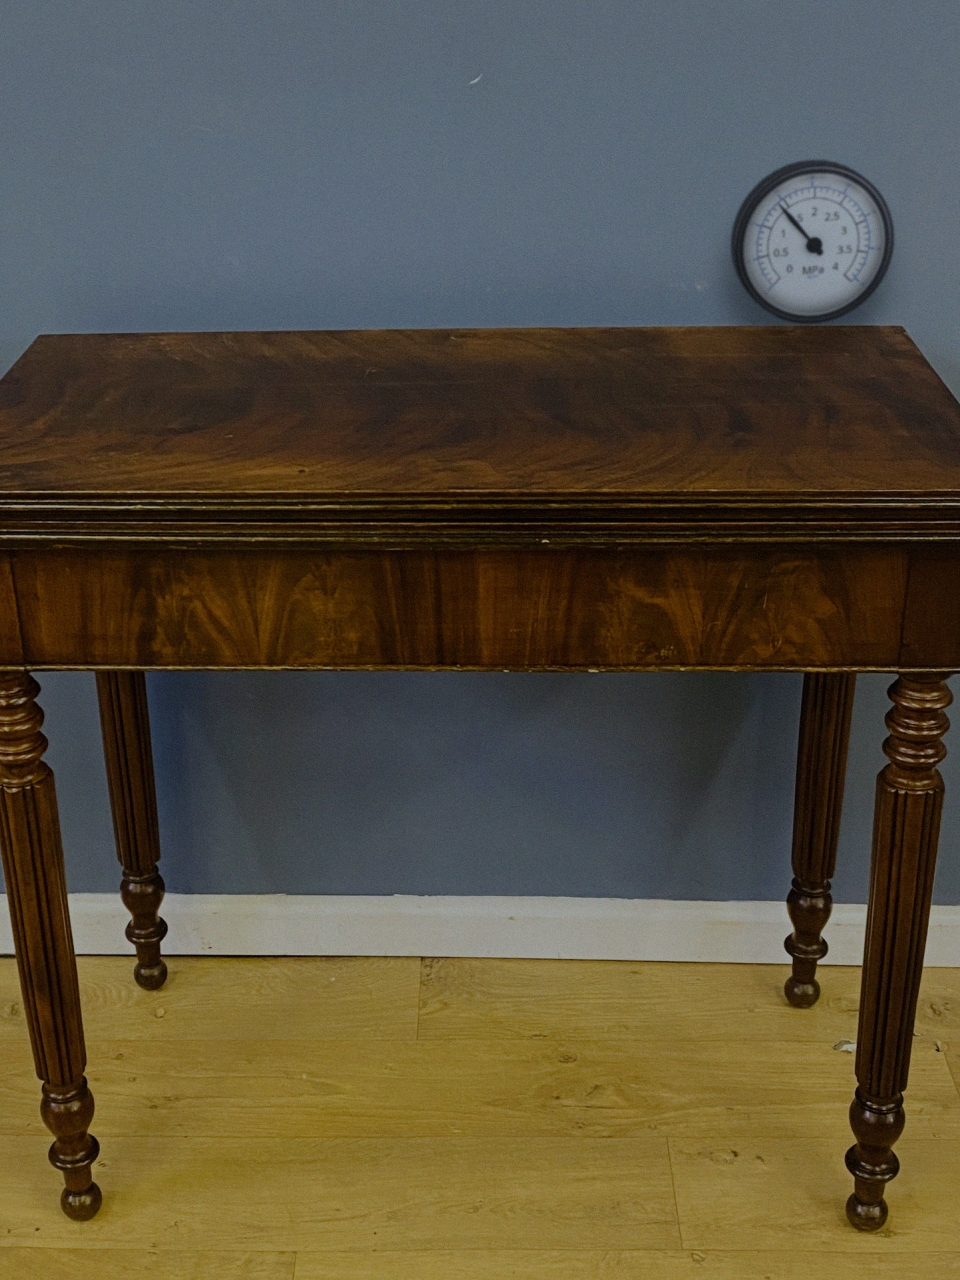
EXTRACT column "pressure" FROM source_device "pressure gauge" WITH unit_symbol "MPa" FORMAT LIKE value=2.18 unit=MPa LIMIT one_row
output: value=1.4 unit=MPa
